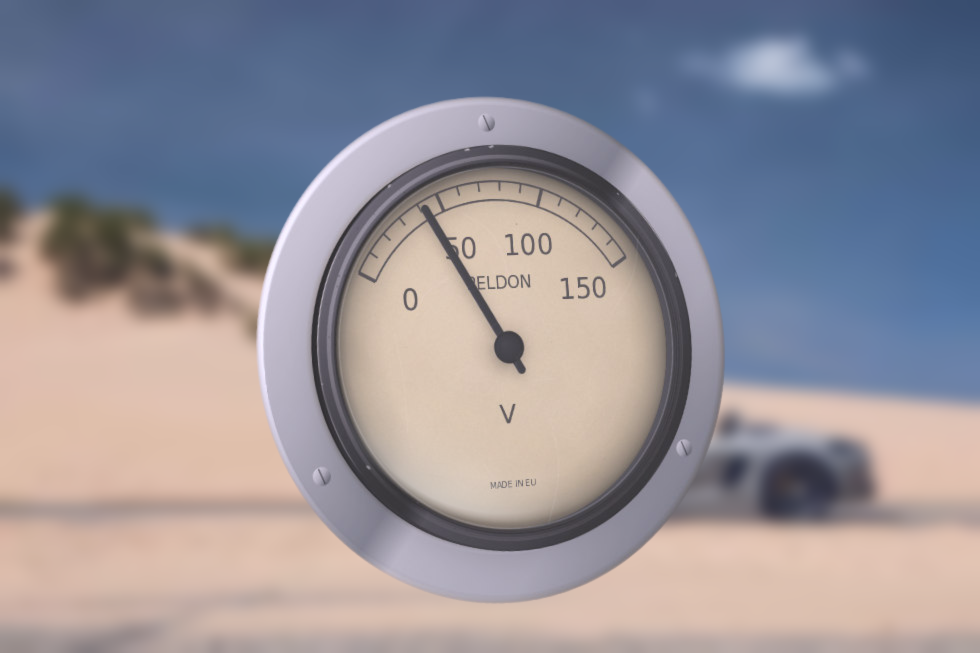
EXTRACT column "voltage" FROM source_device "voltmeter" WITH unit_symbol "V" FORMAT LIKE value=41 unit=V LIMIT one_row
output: value=40 unit=V
